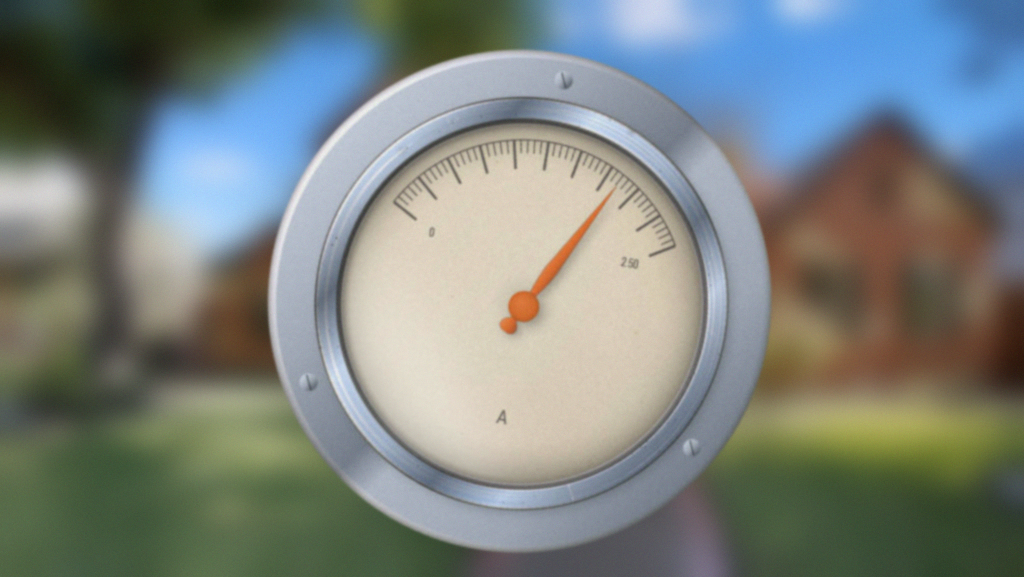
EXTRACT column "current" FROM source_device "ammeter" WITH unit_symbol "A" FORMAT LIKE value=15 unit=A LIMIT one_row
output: value=185 unit=A
